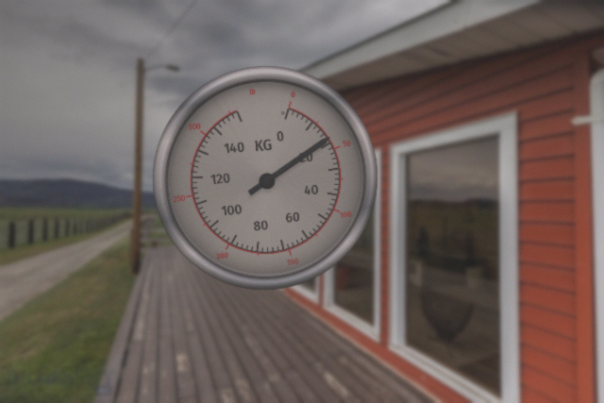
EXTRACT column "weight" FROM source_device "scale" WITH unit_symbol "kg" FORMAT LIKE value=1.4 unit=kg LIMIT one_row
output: value=18 unit=kg
